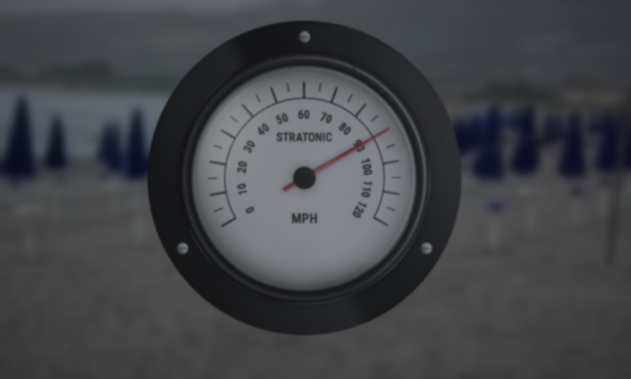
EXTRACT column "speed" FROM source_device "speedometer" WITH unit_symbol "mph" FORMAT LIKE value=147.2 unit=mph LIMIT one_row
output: value=90 unit=mph
